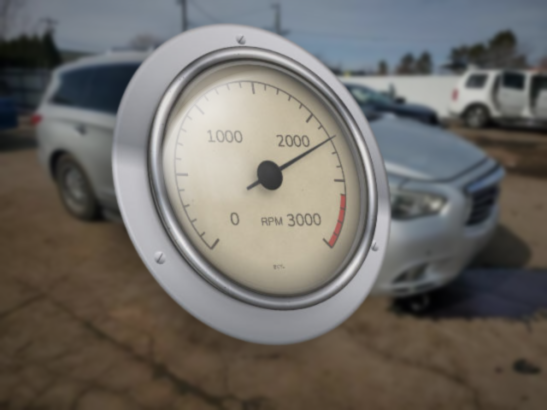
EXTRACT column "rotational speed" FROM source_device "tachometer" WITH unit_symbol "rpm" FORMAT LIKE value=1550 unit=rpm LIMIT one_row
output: value=2200 unit=rpm
